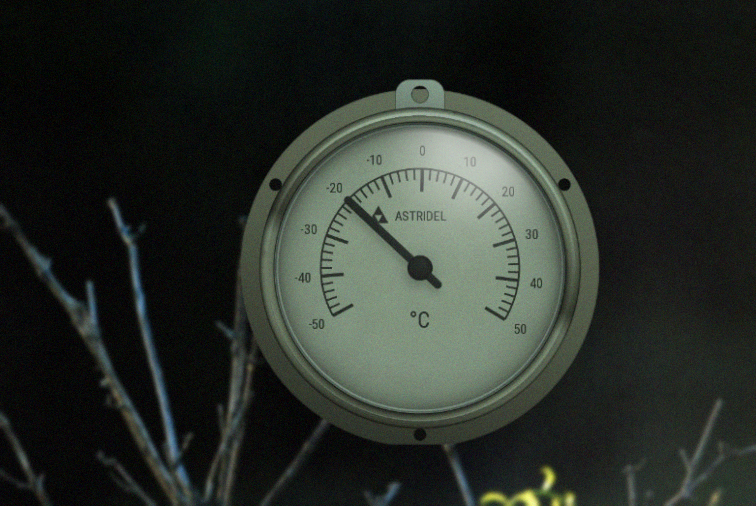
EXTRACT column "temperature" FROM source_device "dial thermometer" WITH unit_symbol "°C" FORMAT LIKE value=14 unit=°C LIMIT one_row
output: value=-20 unit=°C
